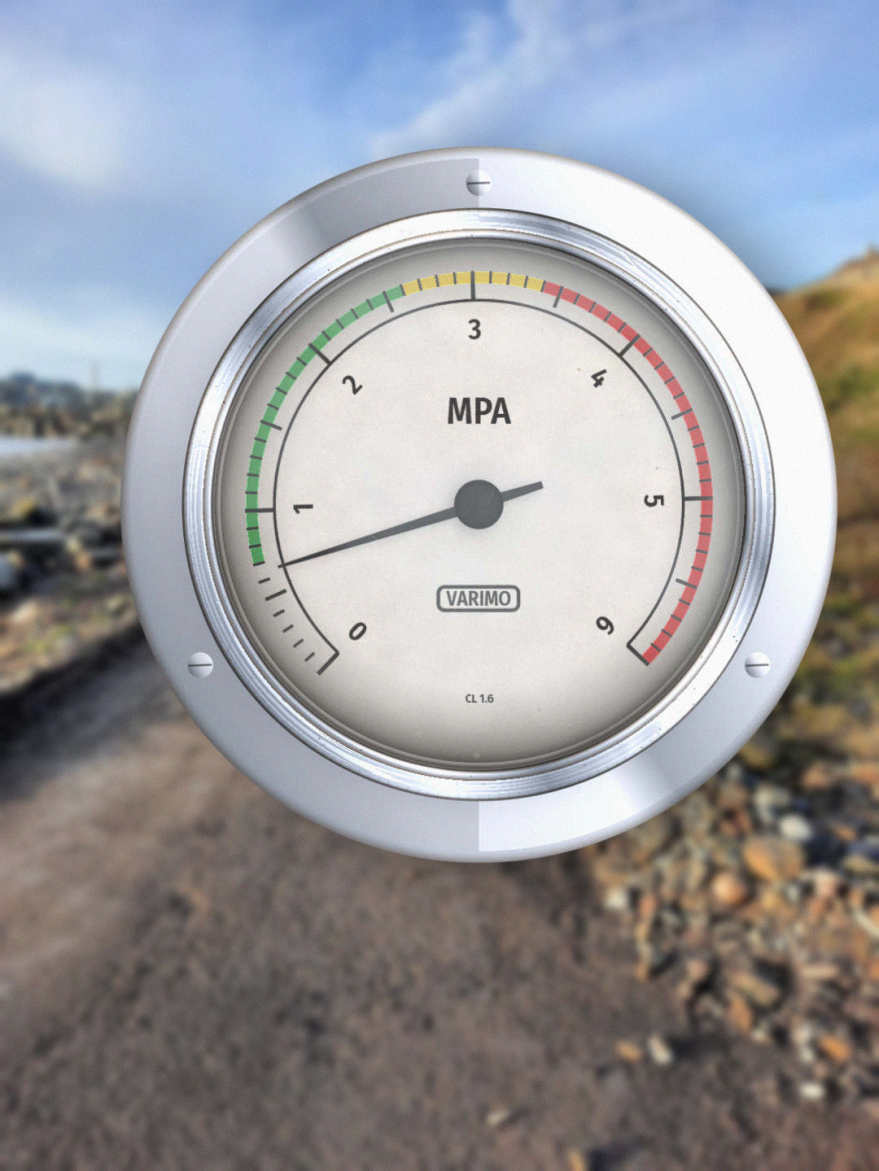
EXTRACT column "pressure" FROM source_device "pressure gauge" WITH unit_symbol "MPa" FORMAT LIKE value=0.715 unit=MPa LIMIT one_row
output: value=0.65 unit=MPa
